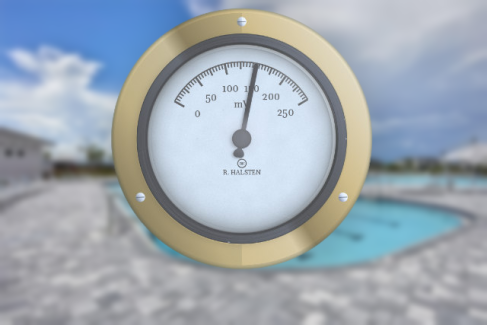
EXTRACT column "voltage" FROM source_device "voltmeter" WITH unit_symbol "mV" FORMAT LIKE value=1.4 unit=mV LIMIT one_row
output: value=150 unit=mV
